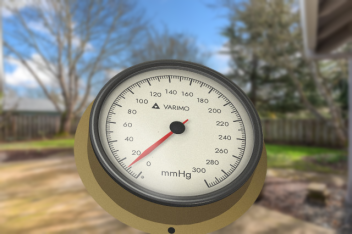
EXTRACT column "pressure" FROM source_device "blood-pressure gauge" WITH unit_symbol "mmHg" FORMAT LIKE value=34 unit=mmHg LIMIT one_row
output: value=10 unit=mmHg
